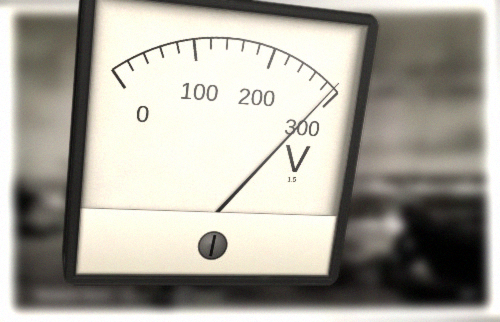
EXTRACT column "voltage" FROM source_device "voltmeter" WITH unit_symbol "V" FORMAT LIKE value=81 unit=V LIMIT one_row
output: value=290 unit=V
